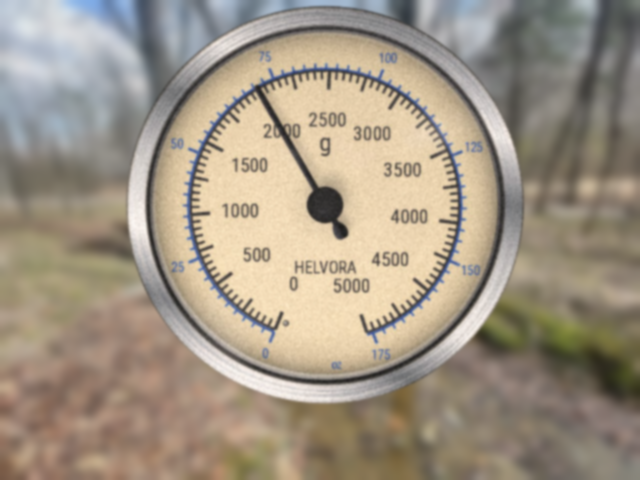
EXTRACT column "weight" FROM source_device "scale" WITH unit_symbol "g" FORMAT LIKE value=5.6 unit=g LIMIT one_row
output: value=2000 unit=g
